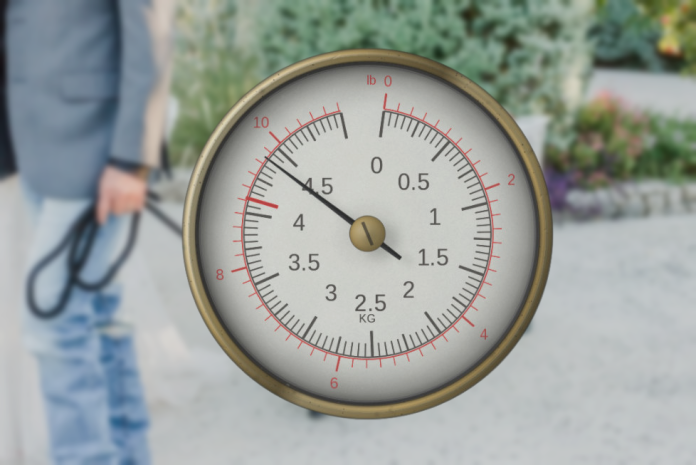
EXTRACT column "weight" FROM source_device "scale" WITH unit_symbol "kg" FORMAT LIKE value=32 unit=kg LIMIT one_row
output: value=4.4 unit=kg
